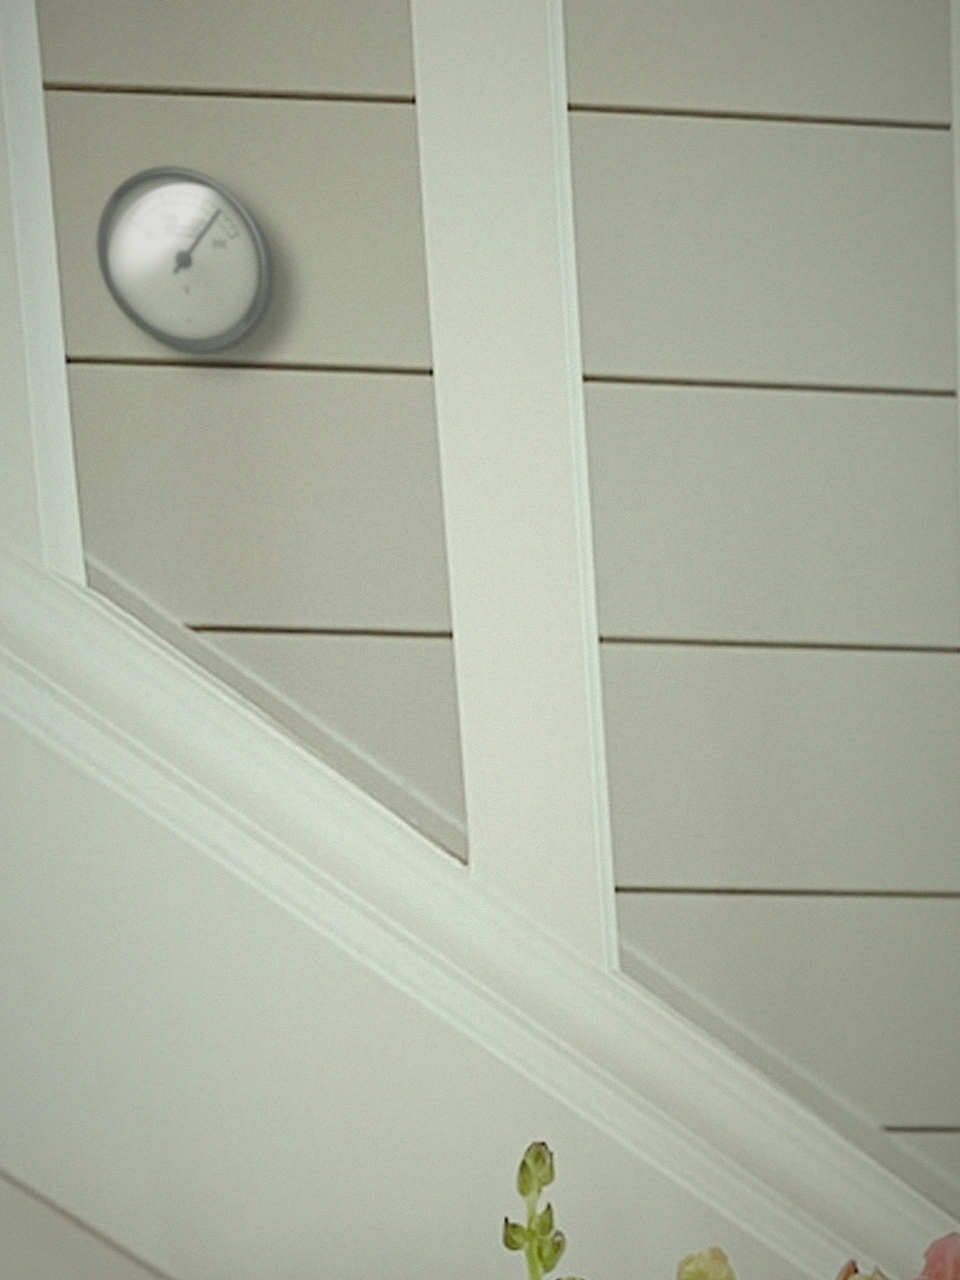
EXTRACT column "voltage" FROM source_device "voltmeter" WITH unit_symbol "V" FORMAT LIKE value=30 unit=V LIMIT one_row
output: value=240 unit=V
